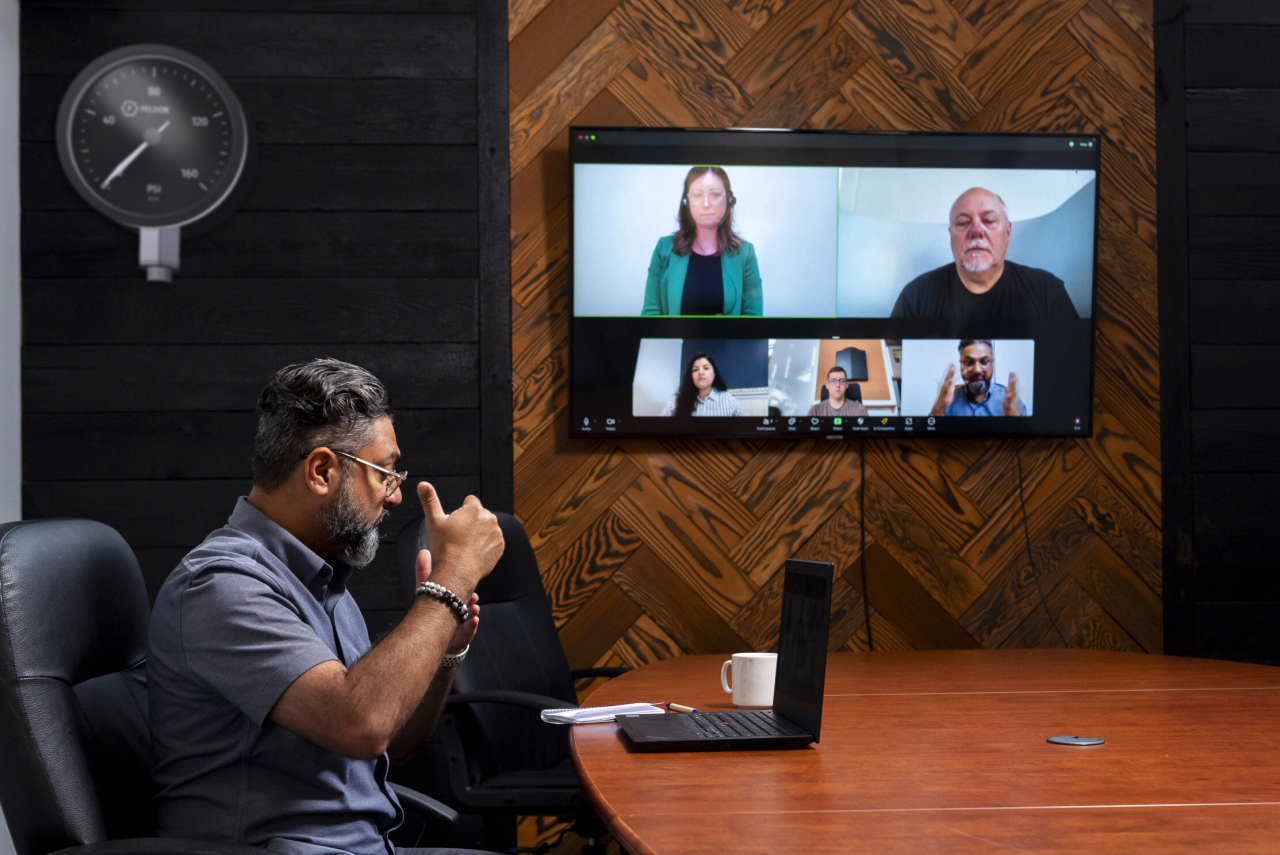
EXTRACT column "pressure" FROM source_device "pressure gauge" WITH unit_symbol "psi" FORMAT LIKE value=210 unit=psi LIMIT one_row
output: value=0 unit=psi
